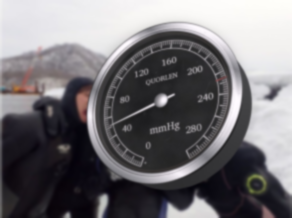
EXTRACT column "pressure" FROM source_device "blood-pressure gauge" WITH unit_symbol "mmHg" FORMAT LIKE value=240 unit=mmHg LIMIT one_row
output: value=50 unit=mmHg
